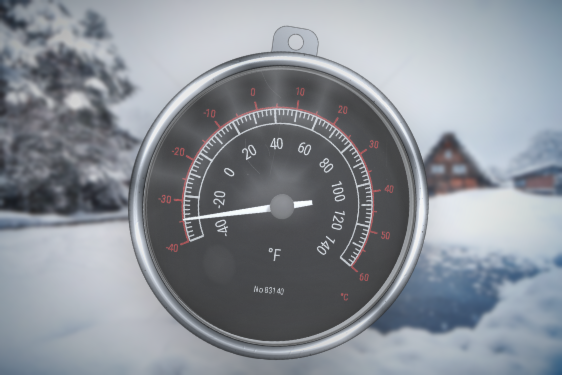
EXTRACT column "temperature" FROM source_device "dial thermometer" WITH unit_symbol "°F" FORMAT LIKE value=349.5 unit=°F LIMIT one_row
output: value=-30 unit=°F
